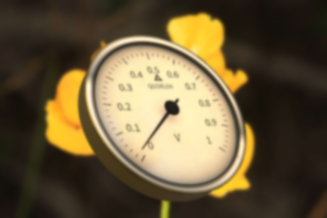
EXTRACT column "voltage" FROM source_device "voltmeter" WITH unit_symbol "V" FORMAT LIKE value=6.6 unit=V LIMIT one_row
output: value=0.02 unit=V
